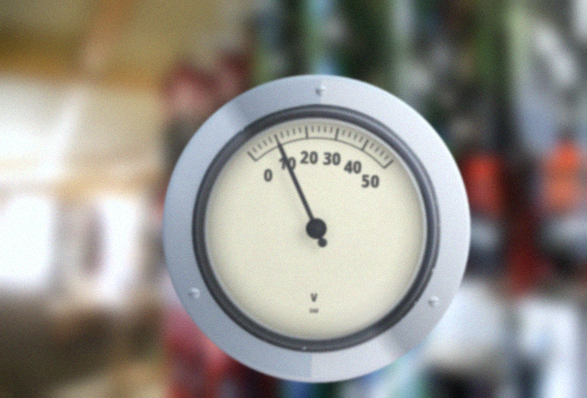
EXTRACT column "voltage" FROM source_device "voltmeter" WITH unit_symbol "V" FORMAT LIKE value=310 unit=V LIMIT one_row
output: value=10 unit=V
